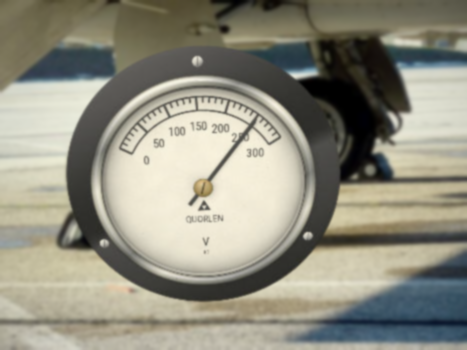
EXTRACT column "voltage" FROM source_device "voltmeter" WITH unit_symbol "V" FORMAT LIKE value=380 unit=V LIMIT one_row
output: value=250 unit=V
